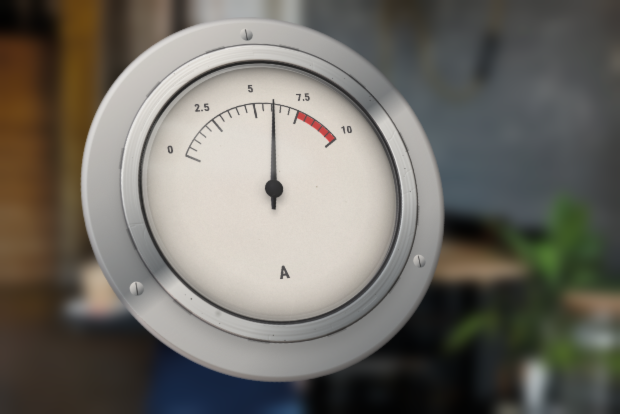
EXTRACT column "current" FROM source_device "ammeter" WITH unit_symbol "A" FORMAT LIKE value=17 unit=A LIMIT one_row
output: value=6 unit=A
